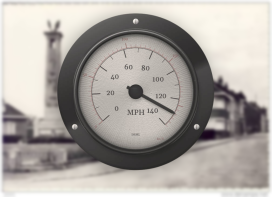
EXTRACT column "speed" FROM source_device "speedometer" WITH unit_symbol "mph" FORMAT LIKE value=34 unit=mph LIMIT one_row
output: value=130 unit=mph
